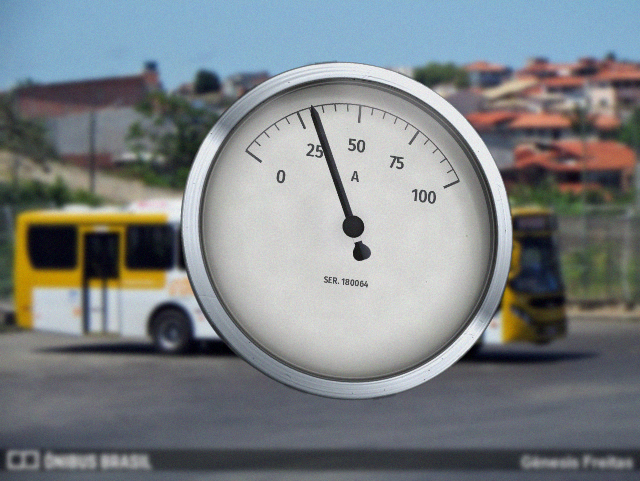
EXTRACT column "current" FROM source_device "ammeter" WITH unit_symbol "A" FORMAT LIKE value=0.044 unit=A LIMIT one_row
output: value=30 unit=A
